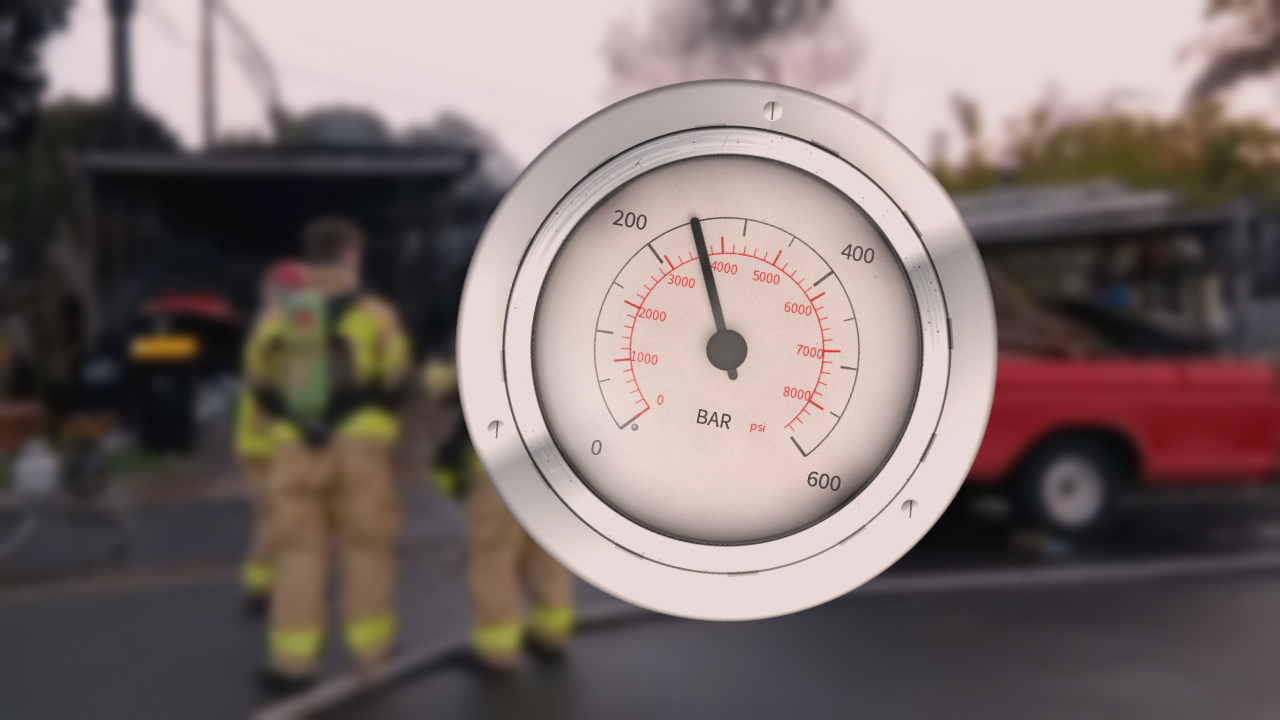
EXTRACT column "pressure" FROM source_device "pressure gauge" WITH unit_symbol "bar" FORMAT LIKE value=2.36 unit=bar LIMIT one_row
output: value=250 unit=bar
